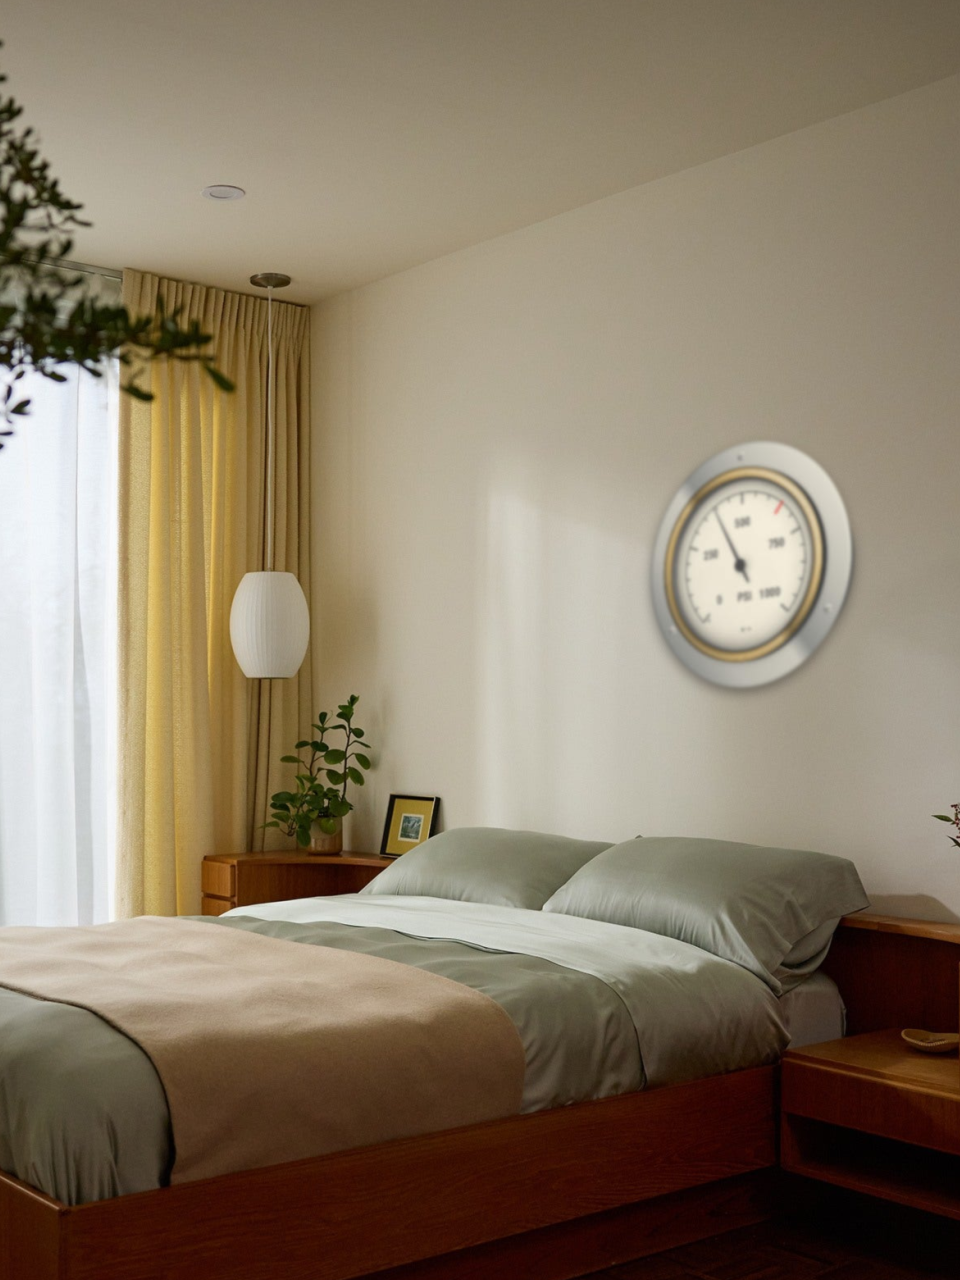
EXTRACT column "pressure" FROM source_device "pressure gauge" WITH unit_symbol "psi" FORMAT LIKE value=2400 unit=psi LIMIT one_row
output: value=400 unit=psi
